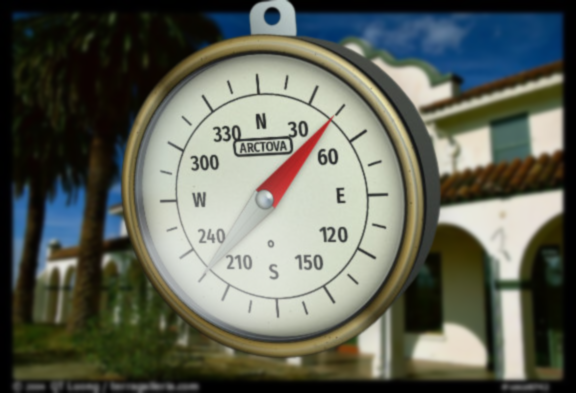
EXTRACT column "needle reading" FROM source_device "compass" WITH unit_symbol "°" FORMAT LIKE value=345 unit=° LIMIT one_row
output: value=45 unit=°
